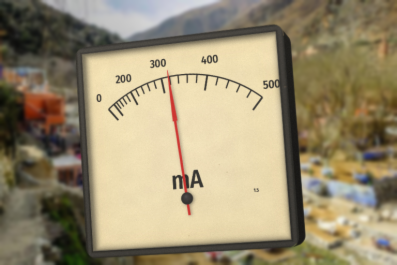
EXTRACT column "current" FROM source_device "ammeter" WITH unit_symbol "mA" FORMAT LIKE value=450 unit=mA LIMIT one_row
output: value=320 unit=mA
